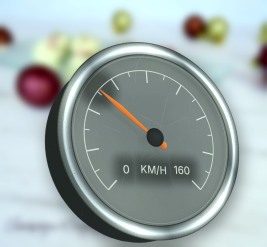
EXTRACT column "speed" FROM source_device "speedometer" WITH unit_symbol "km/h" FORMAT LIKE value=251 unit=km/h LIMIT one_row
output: value=50 unit=km/h
